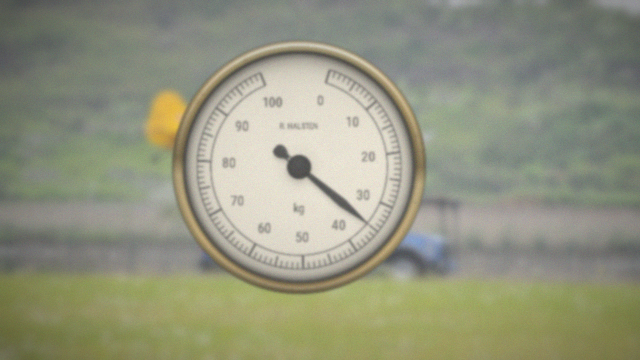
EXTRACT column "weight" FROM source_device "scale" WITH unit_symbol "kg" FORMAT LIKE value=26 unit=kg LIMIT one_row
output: value=35 unit=kg
